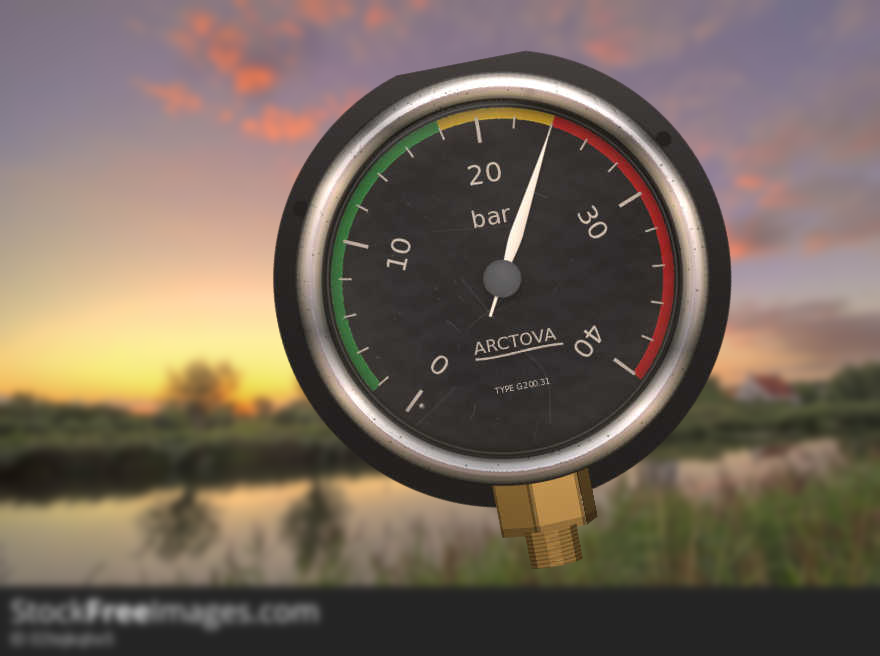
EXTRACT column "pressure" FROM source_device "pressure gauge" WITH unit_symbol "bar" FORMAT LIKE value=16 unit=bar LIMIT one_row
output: value=24 unit=bar
